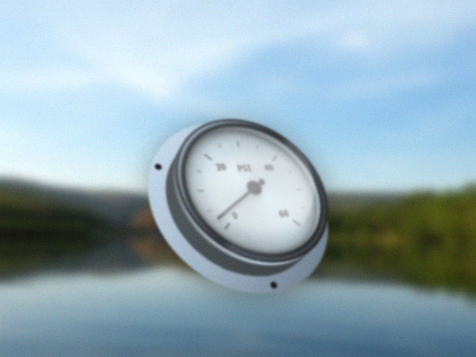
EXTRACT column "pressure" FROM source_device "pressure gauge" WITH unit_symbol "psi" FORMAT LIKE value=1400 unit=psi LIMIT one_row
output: value=2.5 unit=psi
